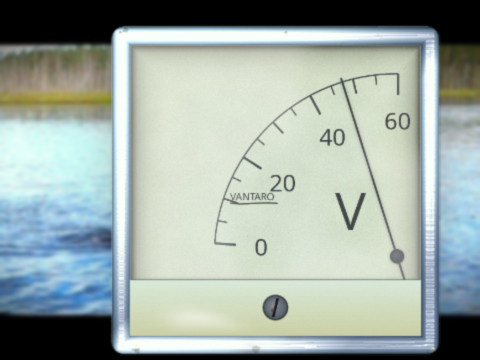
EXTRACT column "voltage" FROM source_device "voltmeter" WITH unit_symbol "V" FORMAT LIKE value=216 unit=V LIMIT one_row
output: value=47.5 unit=V
